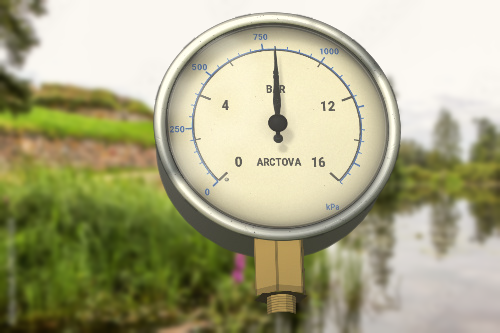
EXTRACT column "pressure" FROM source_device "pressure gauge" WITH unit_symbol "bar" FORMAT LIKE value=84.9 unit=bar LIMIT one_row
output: value=8 unit=bar
